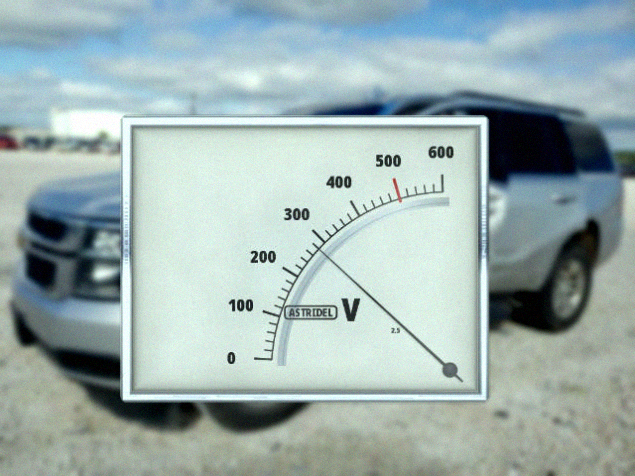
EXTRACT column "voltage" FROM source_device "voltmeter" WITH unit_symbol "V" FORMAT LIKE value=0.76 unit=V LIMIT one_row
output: value=280 unit=V
